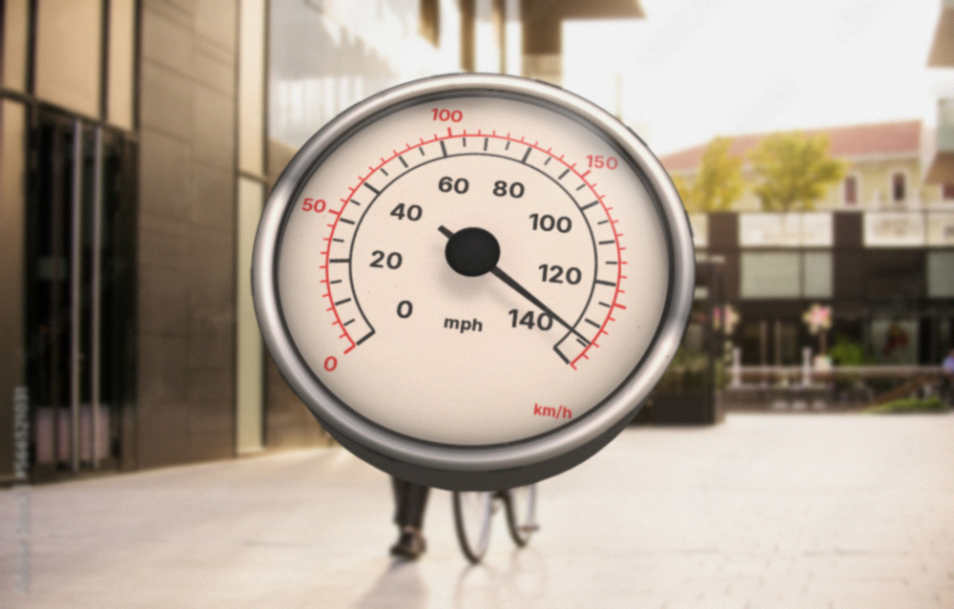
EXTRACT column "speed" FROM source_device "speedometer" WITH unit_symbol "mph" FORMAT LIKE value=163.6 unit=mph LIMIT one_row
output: value=135 unit=mph
